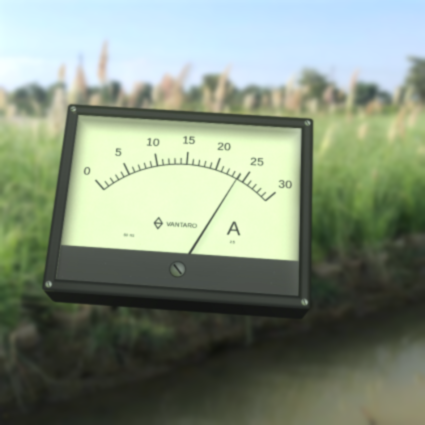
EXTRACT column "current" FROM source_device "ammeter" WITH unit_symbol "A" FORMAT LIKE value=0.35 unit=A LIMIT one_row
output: value=24 unit=A
